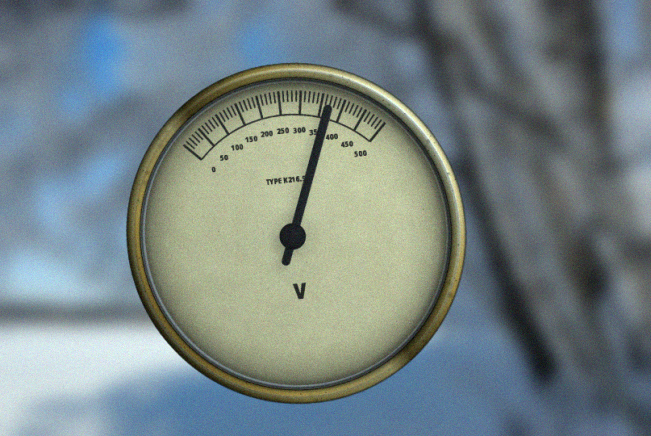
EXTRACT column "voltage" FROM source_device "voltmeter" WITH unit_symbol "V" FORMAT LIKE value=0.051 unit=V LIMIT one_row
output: value=370 unit=V
